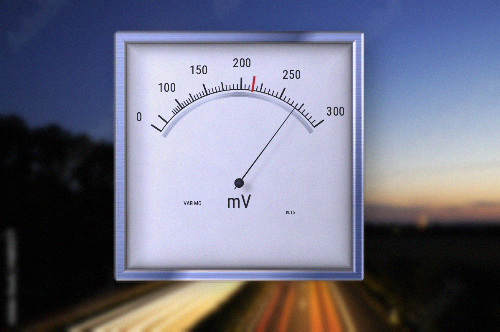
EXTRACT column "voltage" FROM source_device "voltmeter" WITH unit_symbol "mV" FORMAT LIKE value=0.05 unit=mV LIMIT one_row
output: value=270 unit=mV
